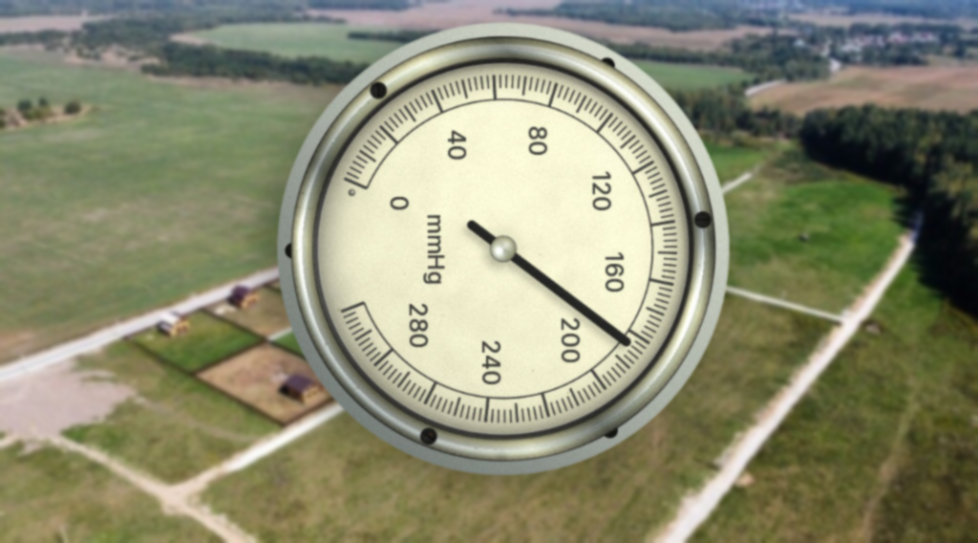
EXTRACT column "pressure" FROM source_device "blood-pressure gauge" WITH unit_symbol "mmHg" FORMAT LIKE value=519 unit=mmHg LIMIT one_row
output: value=184 unit=mmHg
